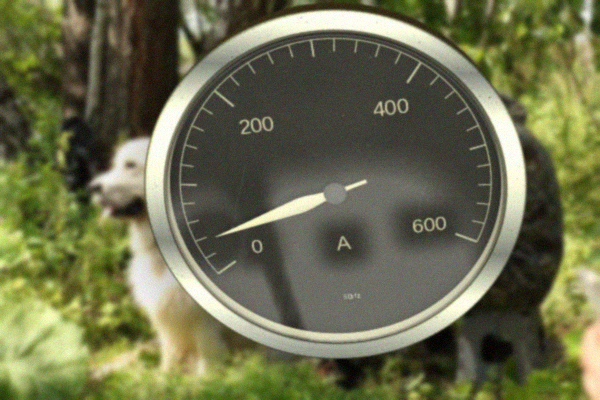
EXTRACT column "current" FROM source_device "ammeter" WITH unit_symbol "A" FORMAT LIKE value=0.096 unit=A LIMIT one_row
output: value=40 unit=A
